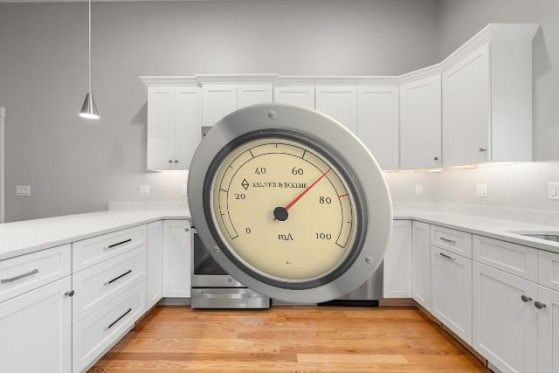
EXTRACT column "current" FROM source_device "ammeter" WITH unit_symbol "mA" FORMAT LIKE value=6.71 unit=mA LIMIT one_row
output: value=70 unit=mA
